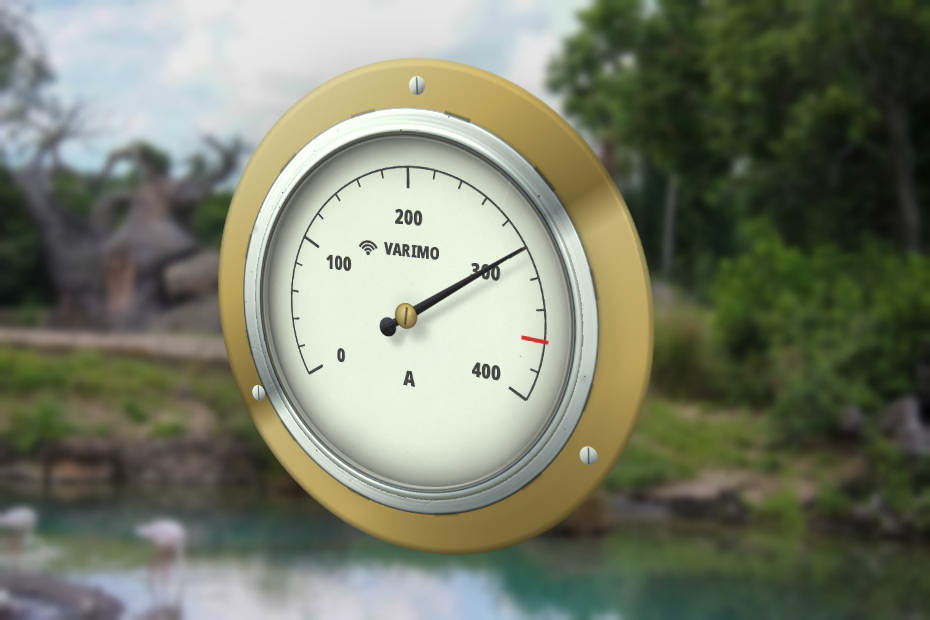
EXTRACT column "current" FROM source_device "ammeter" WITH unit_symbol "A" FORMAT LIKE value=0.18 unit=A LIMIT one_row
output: value=300 unit=A
